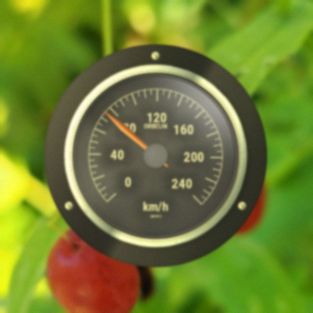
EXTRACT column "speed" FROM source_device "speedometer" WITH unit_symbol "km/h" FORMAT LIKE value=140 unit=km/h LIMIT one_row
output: value=75 unit=km/h
